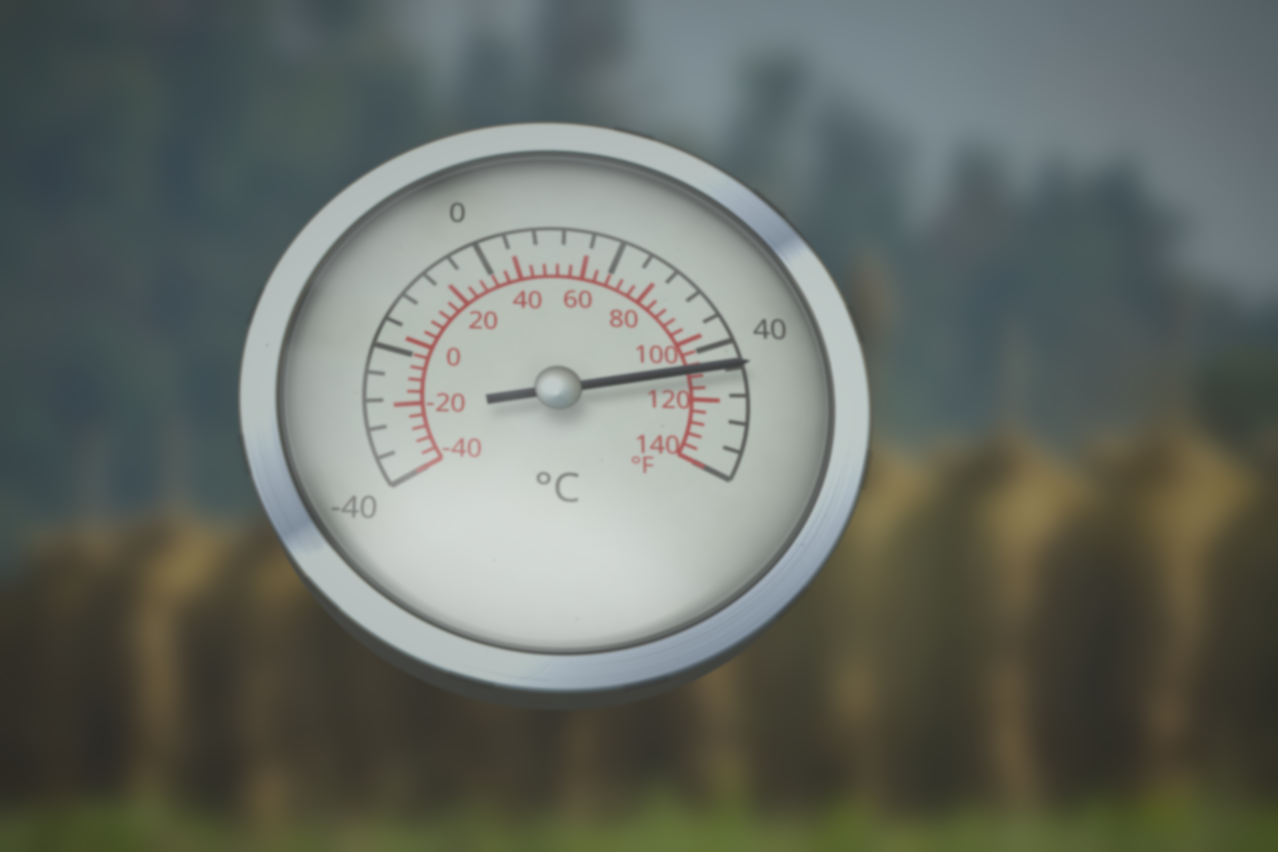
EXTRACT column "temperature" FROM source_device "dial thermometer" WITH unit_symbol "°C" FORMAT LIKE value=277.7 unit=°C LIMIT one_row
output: value=44 unit=°C
